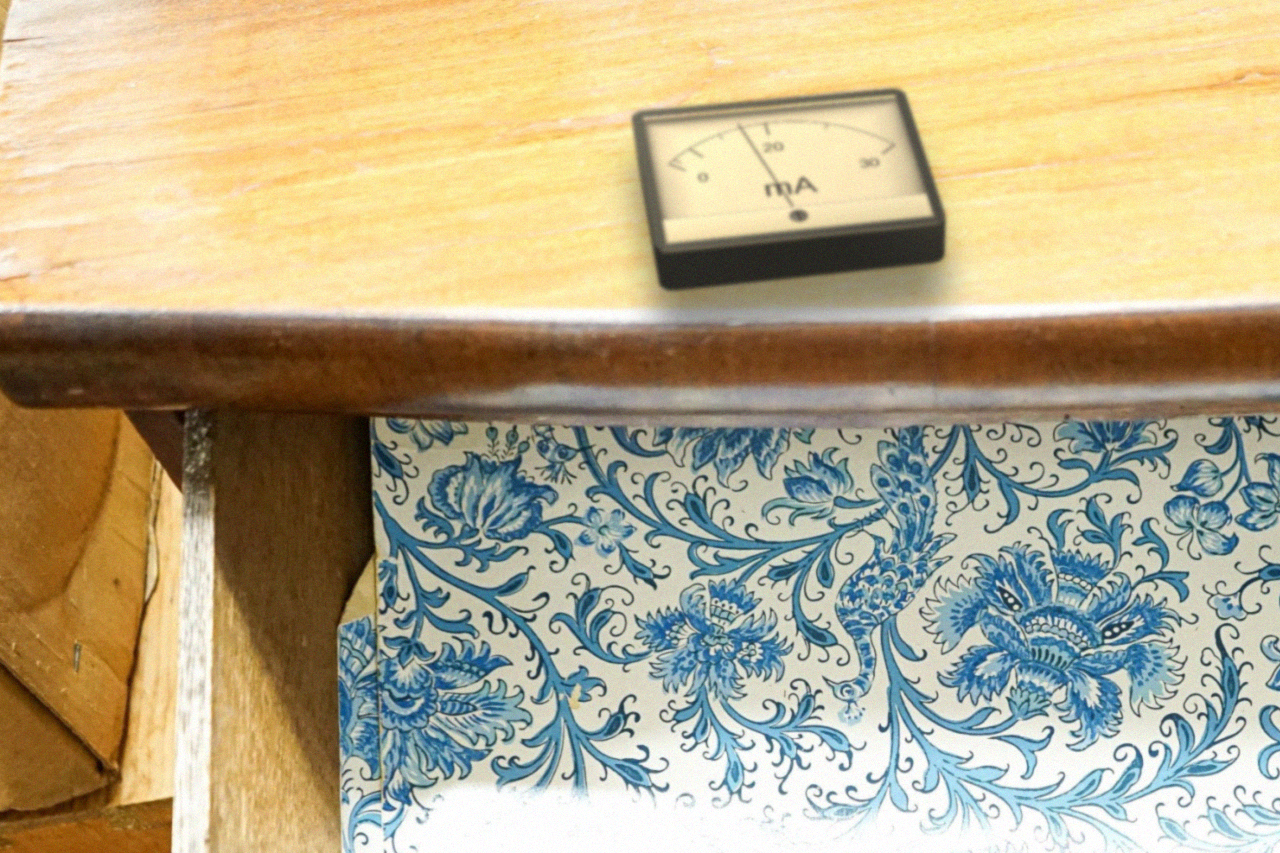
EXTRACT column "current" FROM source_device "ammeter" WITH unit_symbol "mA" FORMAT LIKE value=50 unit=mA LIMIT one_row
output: value=17.5 unit=mA
